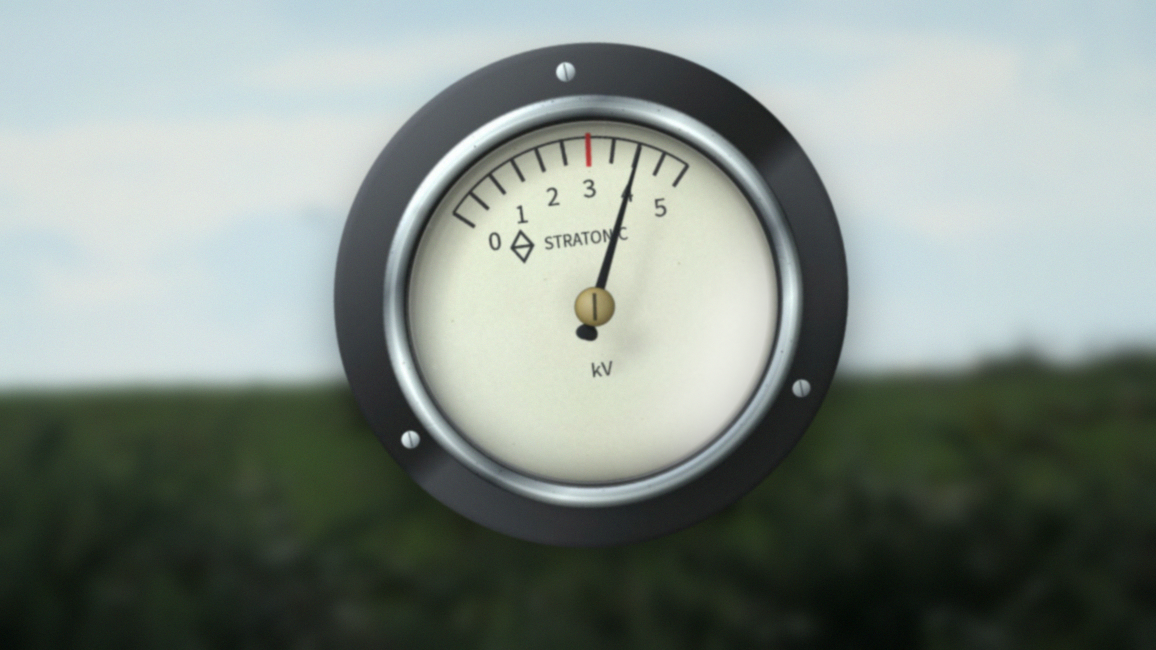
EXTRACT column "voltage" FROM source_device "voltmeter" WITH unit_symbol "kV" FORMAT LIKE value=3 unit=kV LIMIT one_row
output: value=4 unit=kV
